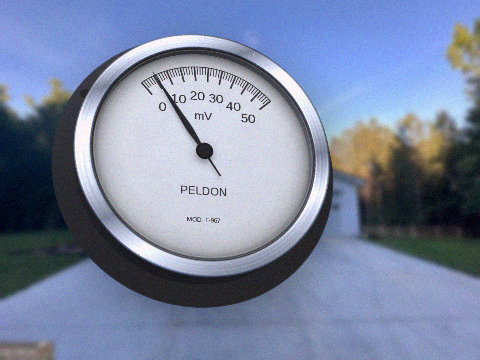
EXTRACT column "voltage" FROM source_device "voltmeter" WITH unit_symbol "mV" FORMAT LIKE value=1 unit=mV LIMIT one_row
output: value=5 unit=mV
